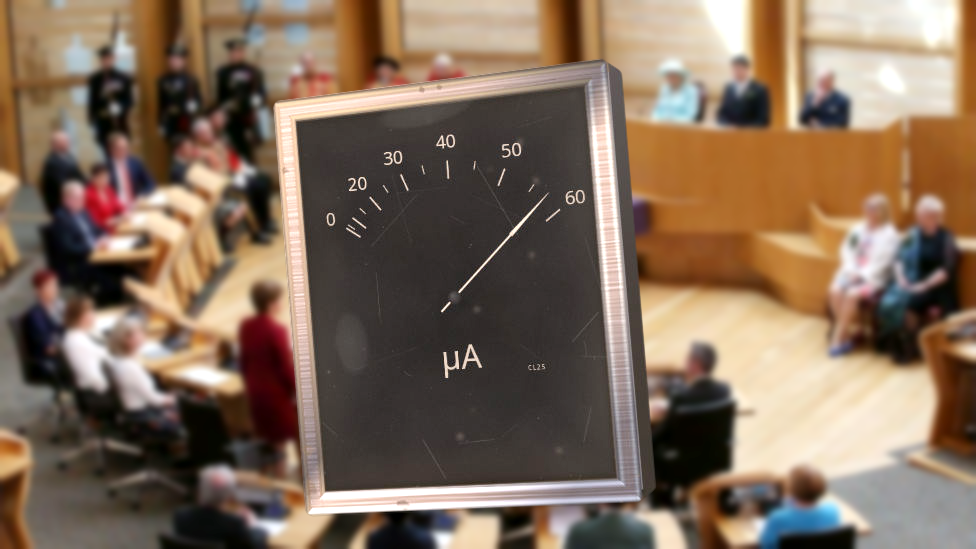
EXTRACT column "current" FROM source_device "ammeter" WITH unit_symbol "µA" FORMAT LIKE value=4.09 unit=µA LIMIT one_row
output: value=57.5 unit=µA
